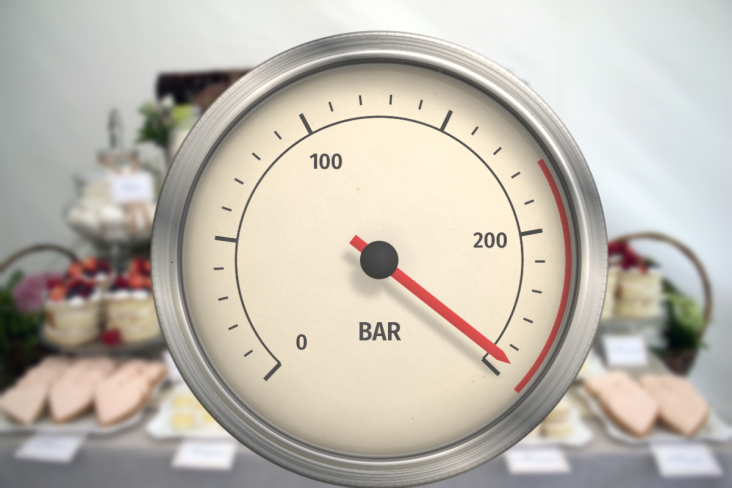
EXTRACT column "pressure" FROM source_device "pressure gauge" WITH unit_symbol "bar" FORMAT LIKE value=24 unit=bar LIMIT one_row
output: value=245 unit=bar
